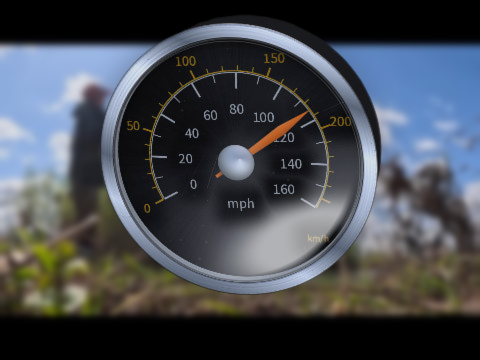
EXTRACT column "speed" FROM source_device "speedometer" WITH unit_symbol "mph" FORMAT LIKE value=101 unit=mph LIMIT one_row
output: value=115 unit=mph
